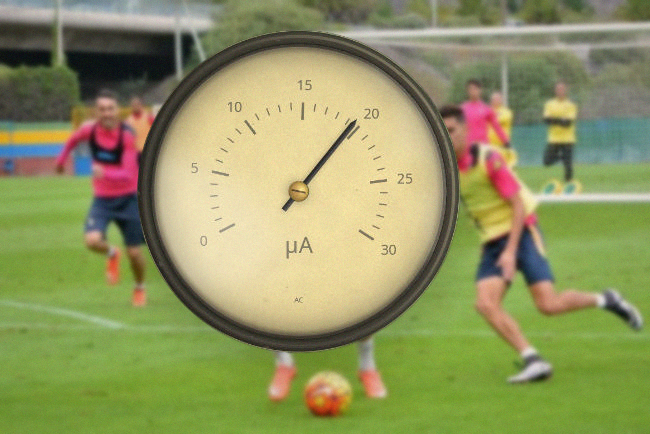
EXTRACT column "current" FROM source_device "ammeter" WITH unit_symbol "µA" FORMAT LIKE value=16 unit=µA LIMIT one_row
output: value=19.5 unit=µA
